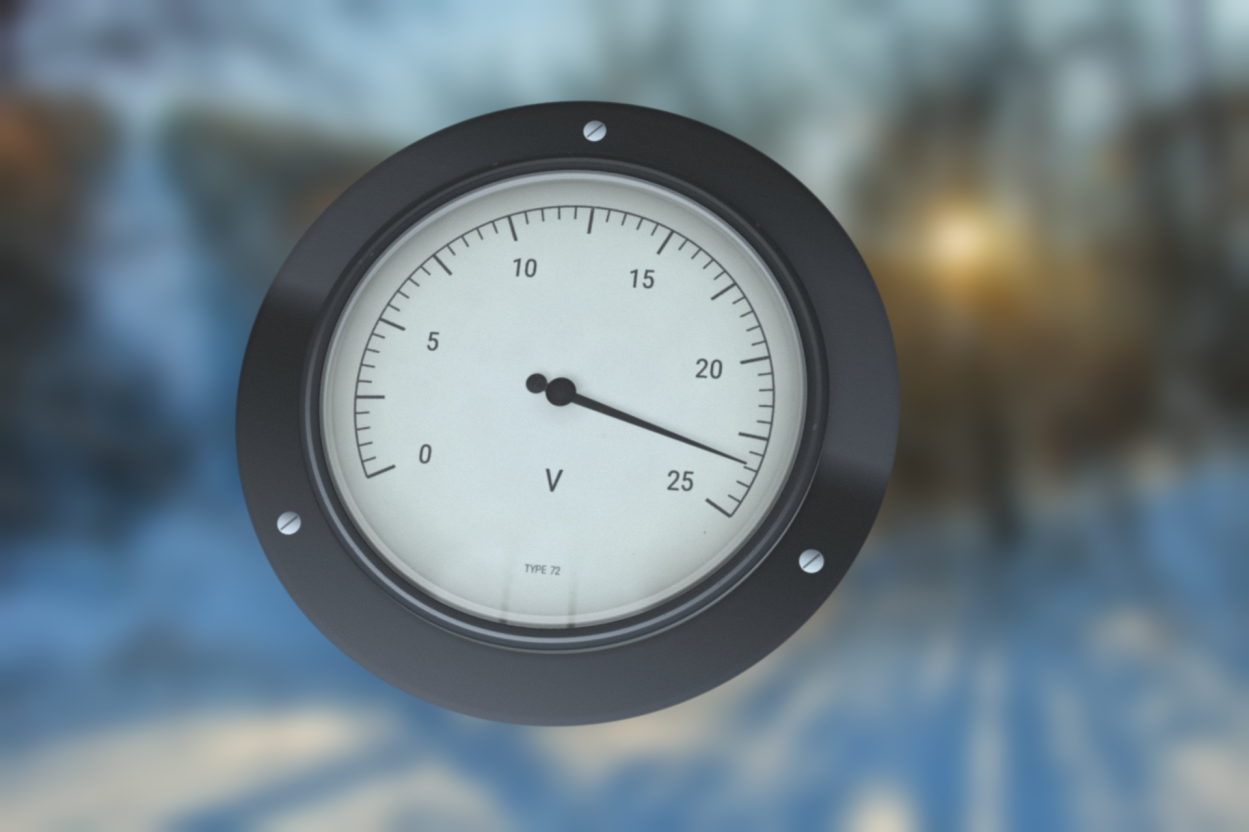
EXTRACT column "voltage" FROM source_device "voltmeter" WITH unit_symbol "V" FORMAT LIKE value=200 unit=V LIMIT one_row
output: value=23.5 unit=V
